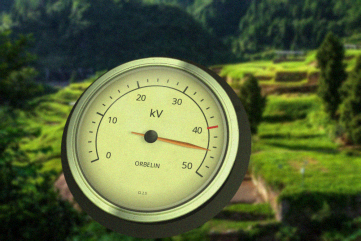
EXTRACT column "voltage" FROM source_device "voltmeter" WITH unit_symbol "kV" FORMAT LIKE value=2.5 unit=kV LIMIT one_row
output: value=45 unit=kV
